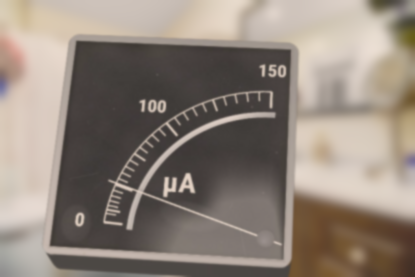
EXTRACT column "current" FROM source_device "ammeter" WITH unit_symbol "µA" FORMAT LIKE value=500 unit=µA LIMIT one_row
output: value=50 unit=µA
